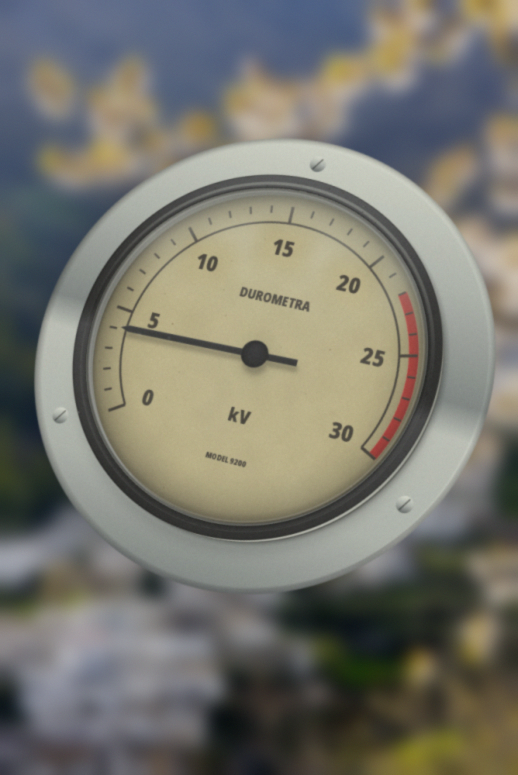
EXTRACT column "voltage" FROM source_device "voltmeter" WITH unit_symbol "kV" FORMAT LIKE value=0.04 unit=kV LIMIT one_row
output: value=4 unit=kV
